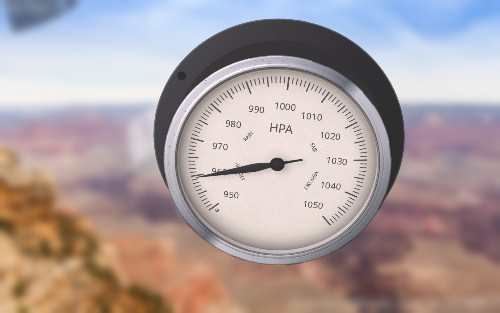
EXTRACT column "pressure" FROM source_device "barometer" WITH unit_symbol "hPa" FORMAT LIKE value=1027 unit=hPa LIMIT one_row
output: value=960 unit=hPa
